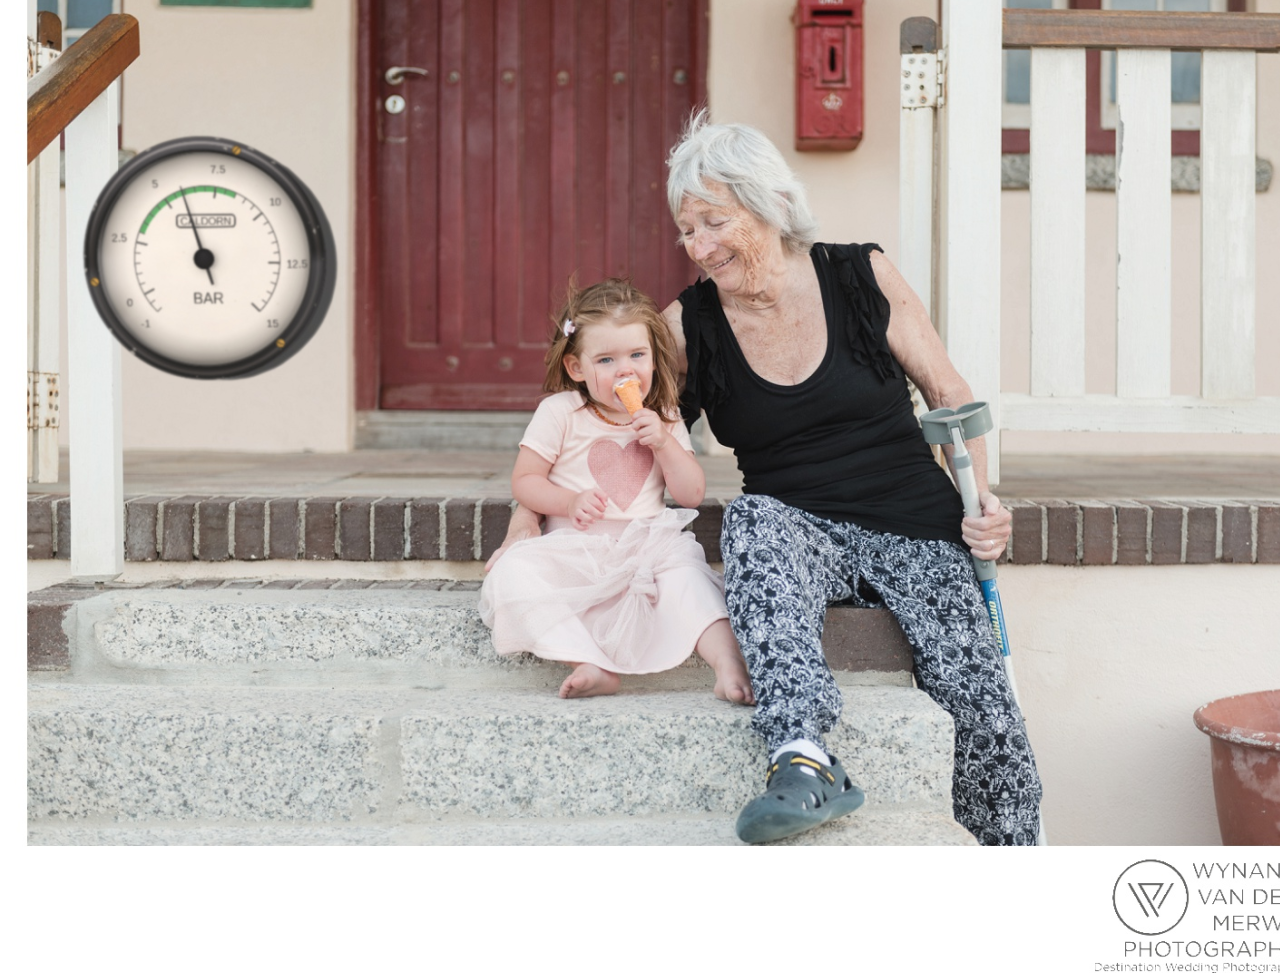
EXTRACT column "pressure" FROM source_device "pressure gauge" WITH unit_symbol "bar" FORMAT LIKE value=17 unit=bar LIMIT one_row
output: value=6 unit=bar
